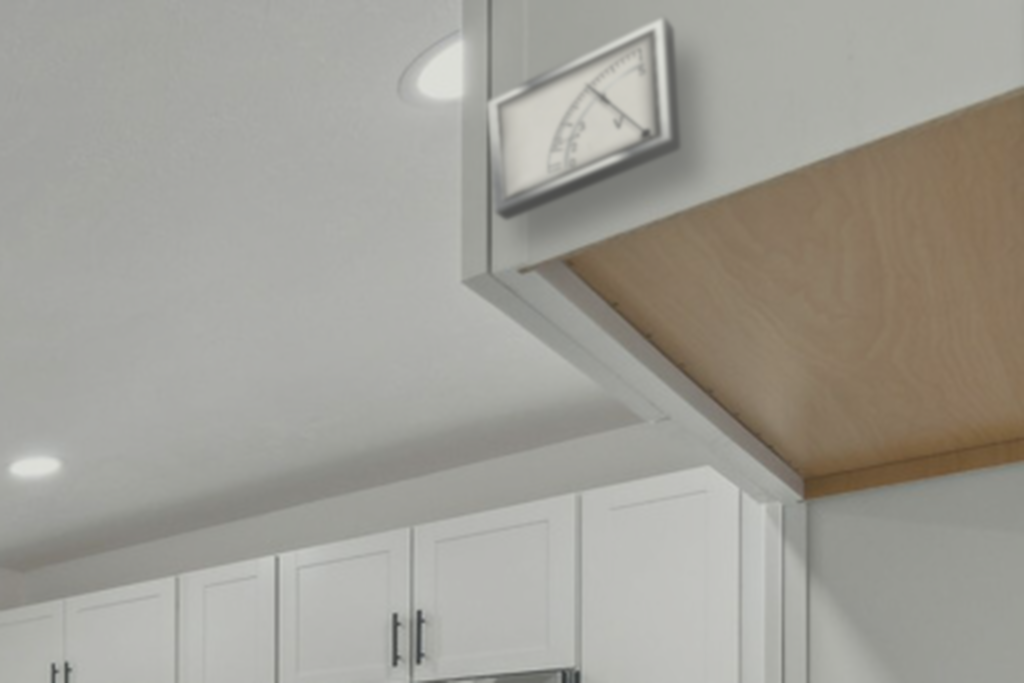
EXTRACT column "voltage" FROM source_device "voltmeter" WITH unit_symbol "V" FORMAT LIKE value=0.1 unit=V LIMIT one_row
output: value=4 unit=V
